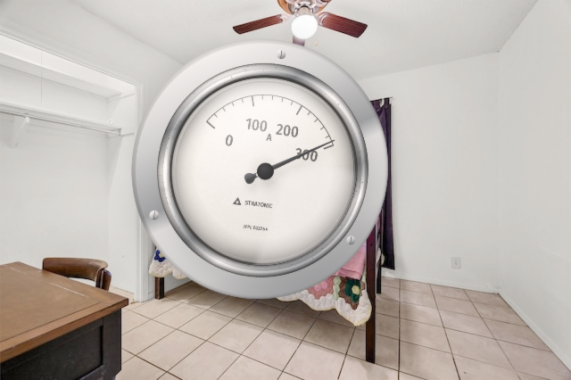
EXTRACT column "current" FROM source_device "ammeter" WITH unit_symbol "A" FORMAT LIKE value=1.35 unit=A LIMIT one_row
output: value=290 unit=A
